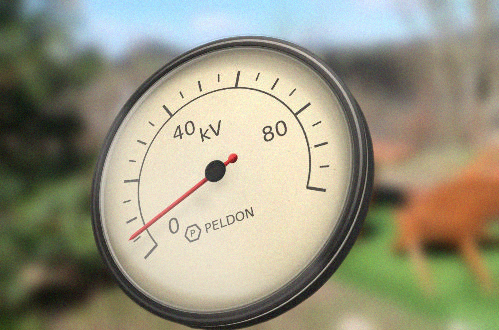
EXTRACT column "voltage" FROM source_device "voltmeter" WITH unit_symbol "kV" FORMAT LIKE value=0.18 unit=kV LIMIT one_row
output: value=5 unit=kV
